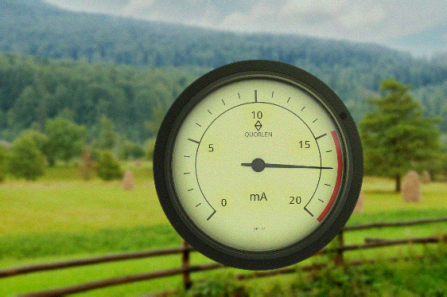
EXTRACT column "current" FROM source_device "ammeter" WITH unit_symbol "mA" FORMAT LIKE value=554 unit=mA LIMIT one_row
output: value=17 unit=mA
